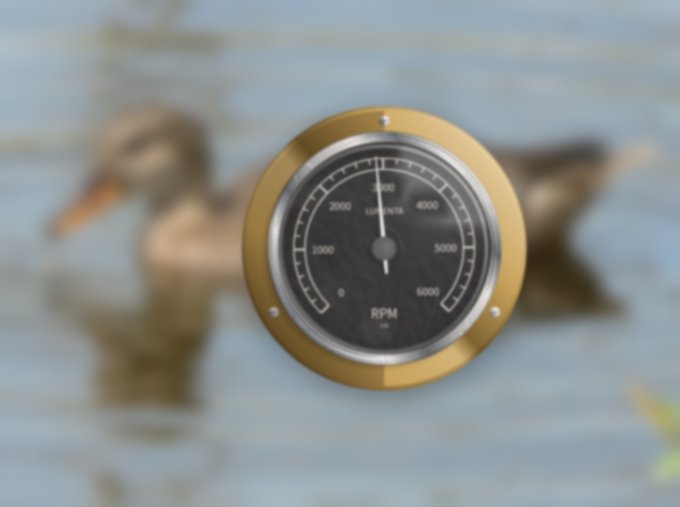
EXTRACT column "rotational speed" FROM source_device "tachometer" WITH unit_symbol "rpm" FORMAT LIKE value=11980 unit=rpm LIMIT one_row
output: value=2900 unit=rpm
